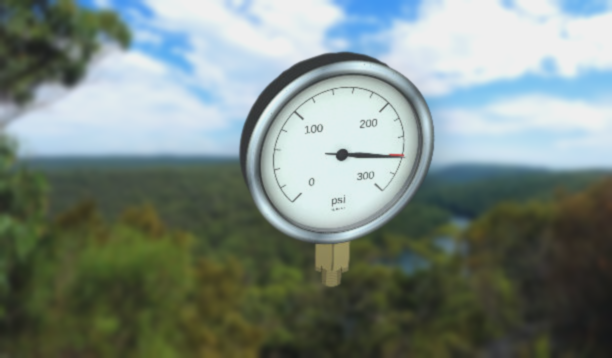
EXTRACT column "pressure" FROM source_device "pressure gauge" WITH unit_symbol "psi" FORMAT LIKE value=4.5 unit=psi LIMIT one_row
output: value=260 unit=psi
